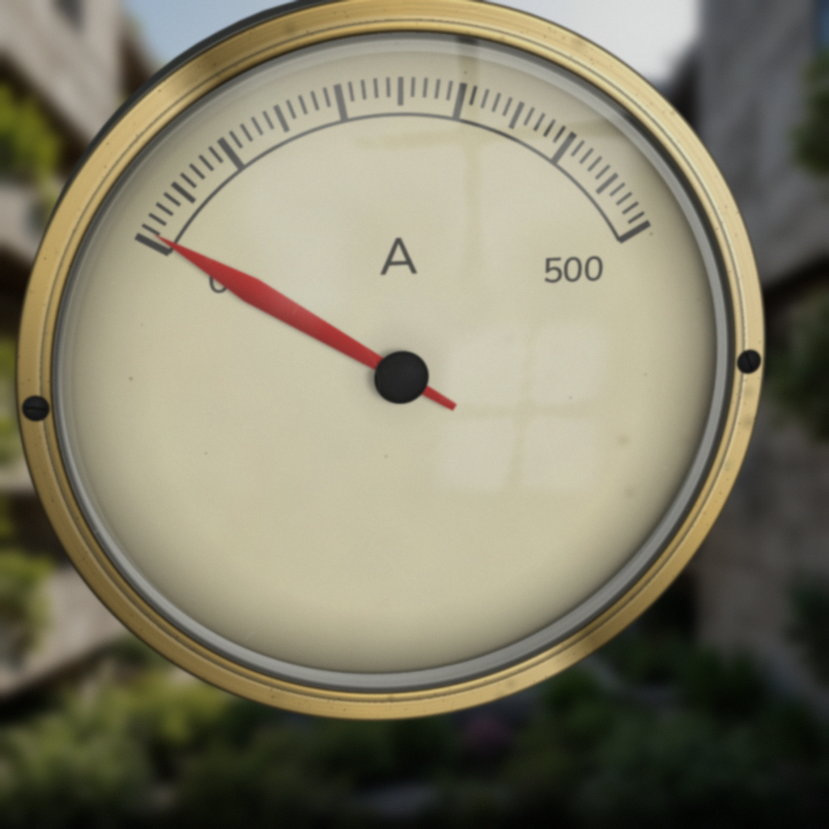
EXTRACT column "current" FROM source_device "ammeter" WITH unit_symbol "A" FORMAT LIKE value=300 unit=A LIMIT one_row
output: value=10 unit=A
